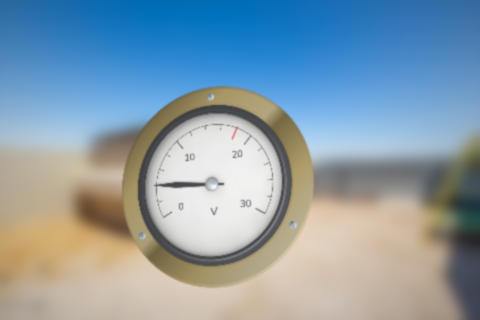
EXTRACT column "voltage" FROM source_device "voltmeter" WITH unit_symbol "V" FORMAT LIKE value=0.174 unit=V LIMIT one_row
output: value=4 unit=V
